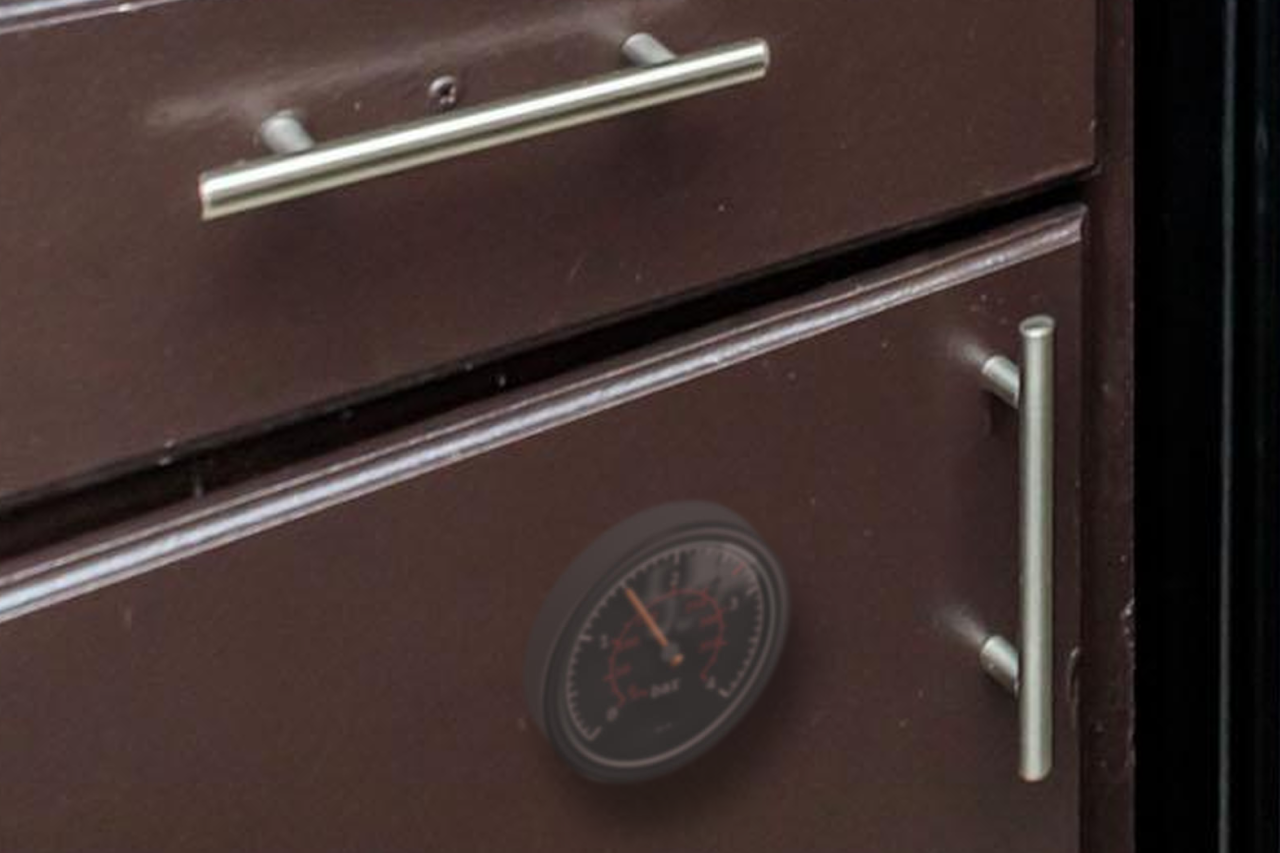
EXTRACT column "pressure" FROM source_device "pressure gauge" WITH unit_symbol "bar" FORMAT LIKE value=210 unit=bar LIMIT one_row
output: value=1.5 unit=bar
